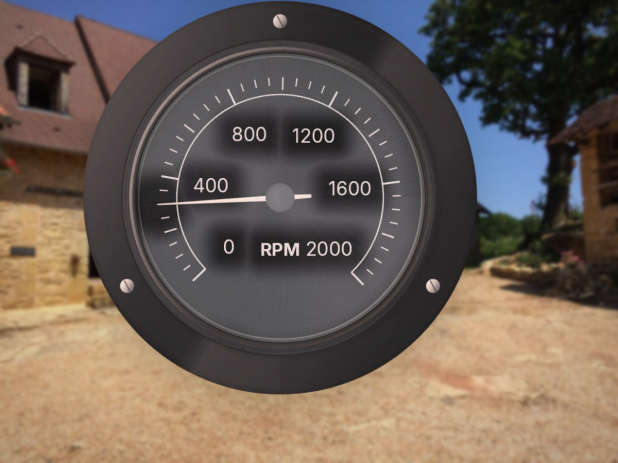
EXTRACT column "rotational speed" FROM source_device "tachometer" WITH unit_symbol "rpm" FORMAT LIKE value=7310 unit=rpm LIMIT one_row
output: value=300 unit=rpm
